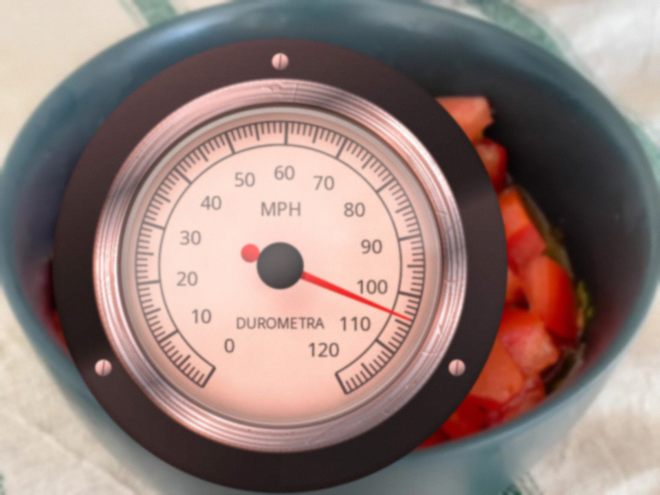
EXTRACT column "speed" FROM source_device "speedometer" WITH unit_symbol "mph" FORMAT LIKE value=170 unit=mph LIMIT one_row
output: value=104 unit=mph
